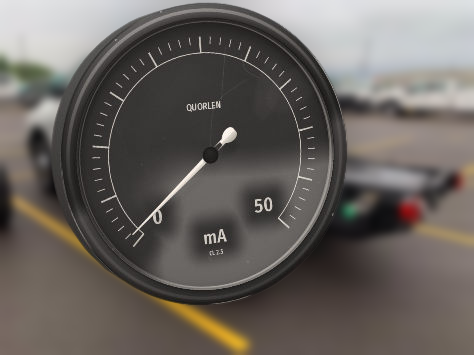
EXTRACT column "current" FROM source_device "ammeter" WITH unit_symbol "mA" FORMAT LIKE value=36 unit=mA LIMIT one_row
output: value=1 unit=mA
